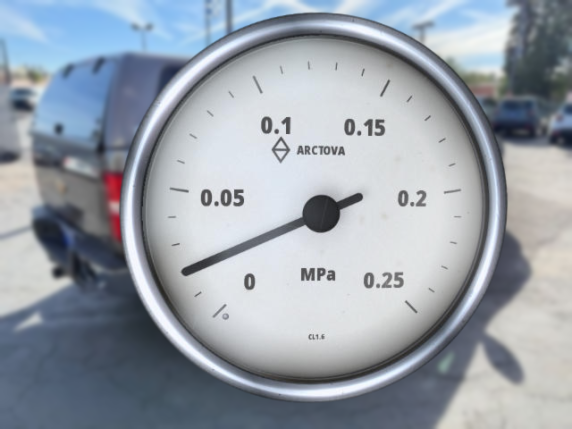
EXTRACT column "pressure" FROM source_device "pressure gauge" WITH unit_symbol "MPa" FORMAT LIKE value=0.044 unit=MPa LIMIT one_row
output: value=0.02 unit=MPa
